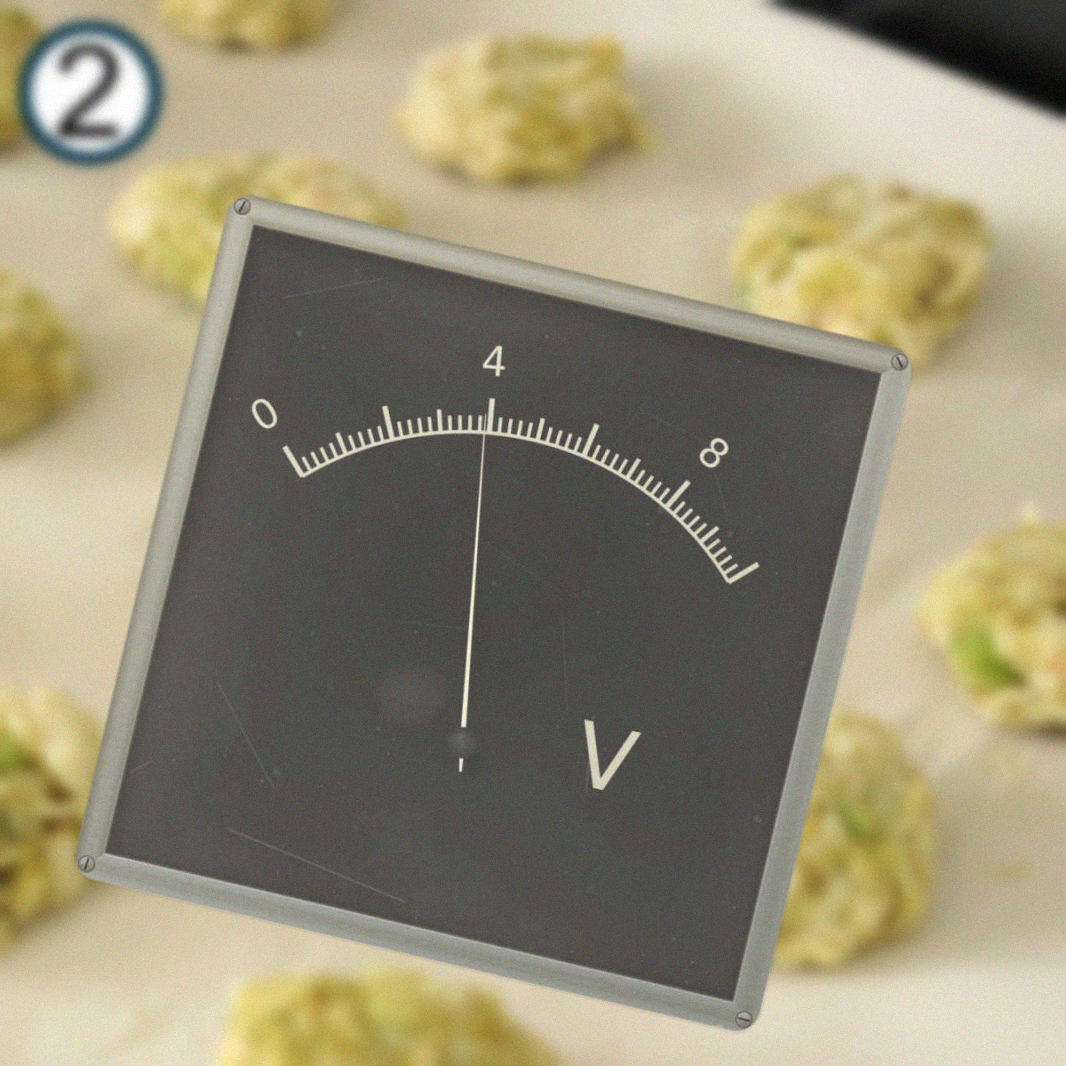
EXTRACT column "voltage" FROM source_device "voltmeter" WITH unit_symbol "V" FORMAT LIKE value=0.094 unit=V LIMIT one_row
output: value=3.9 unit=V
